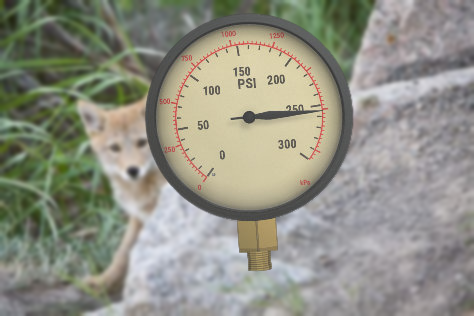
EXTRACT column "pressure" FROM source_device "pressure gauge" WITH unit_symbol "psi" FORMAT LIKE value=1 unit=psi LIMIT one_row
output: value=255 unit=psi
